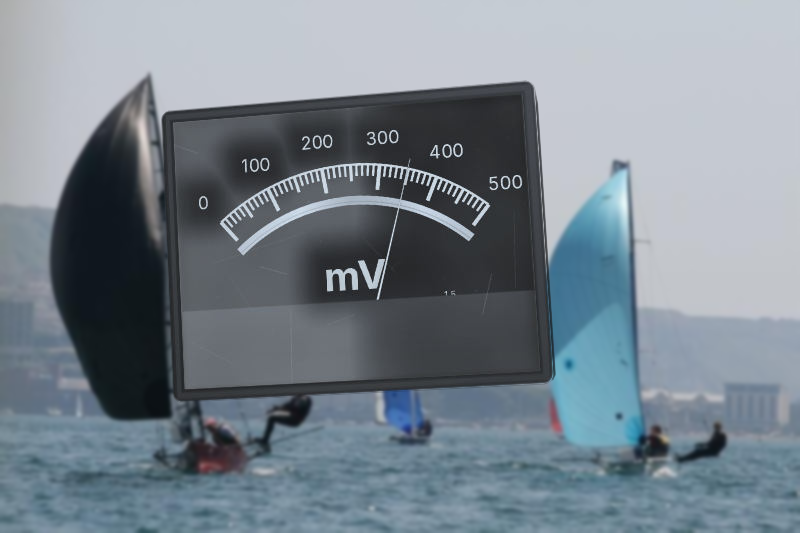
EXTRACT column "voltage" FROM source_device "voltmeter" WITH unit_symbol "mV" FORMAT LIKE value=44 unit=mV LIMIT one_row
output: value=350 unit=mV
